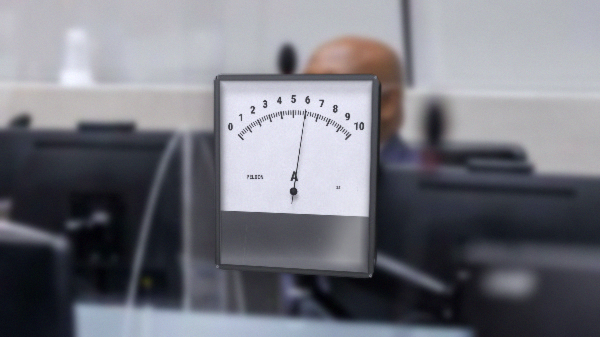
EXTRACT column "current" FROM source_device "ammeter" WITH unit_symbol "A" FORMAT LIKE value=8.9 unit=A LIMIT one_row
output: value=6 unit=A
